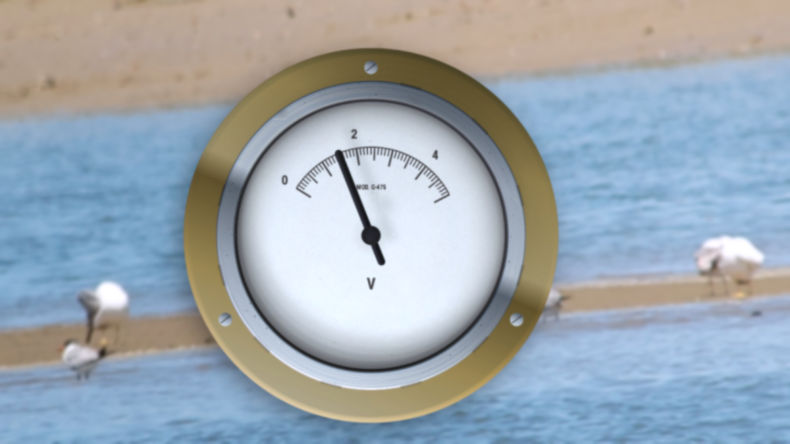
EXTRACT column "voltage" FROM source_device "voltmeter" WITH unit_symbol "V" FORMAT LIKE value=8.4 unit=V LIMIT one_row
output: value=1.5 unit=V
